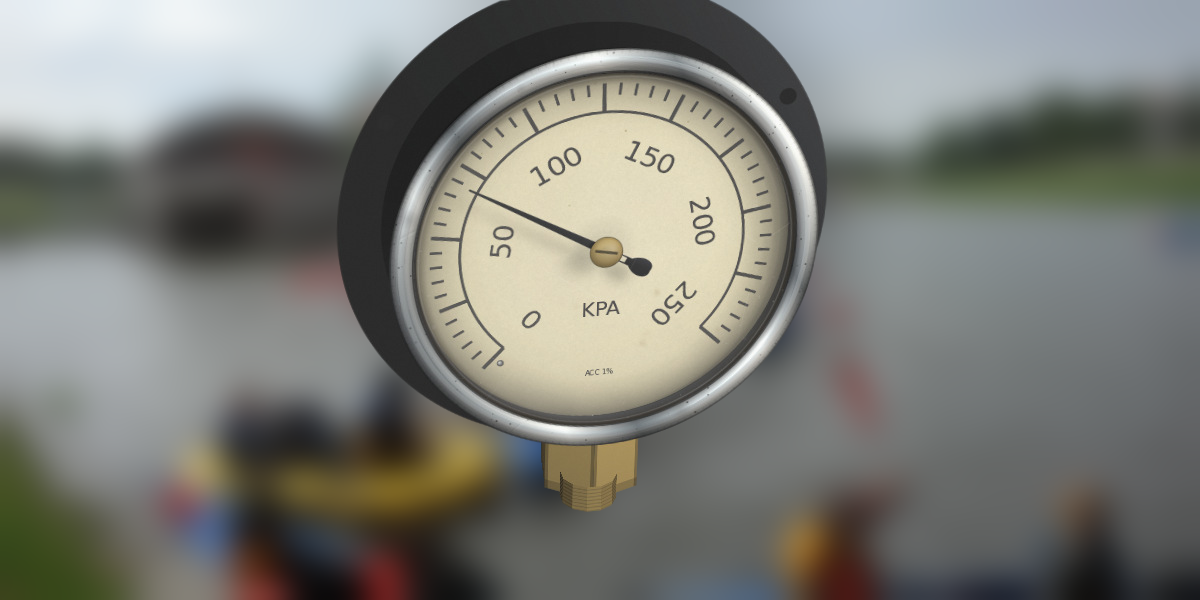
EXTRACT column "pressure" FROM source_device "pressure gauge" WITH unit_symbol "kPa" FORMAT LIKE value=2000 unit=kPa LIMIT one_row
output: value=70 unit=kPa
